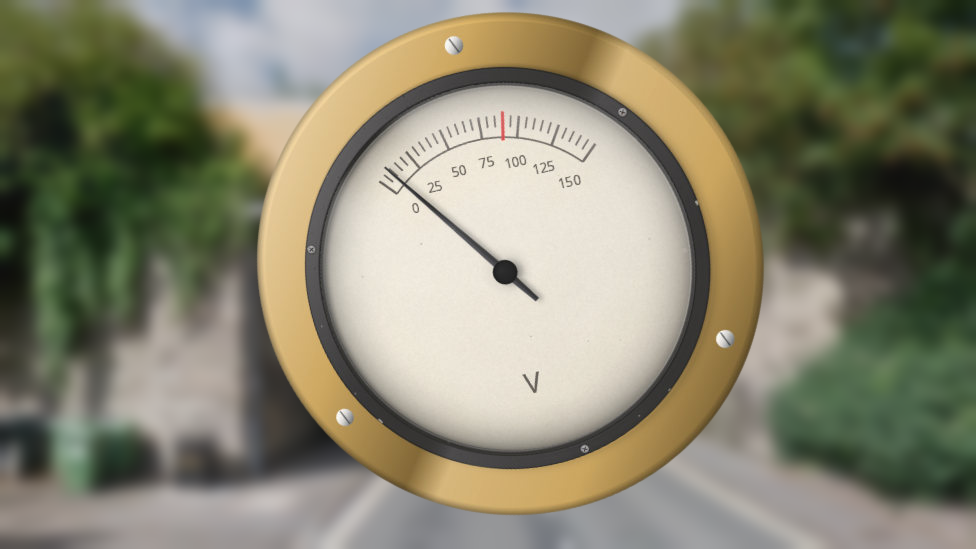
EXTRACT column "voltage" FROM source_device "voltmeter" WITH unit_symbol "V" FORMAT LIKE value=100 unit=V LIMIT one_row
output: value=10 unit=V
